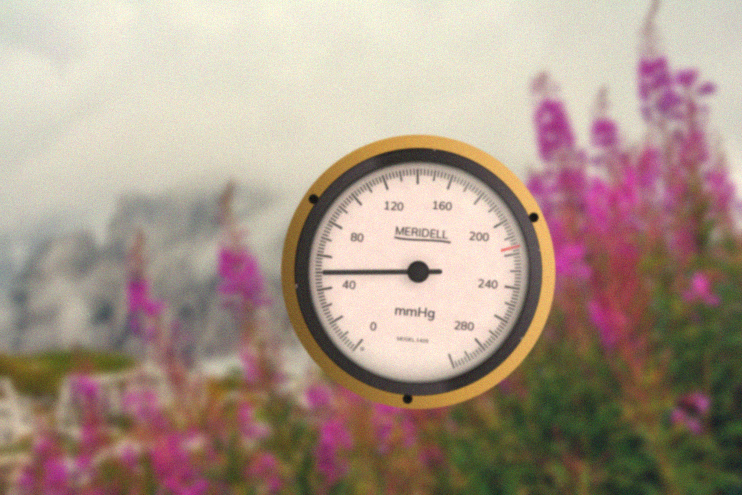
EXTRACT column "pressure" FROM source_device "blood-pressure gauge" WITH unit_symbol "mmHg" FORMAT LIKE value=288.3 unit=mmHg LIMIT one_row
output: value=50 unit=mmHg
